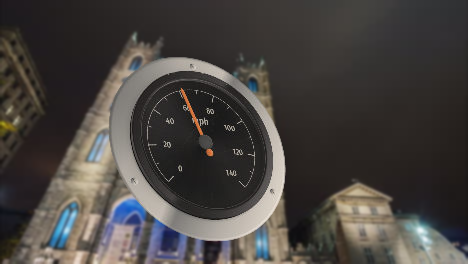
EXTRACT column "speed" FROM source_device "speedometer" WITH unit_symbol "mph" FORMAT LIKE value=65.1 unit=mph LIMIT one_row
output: value=60 unit=mph
